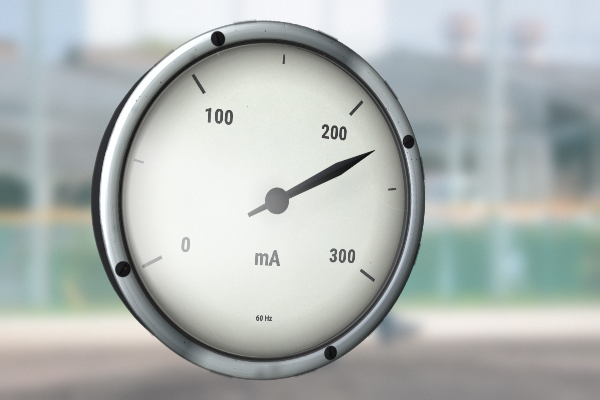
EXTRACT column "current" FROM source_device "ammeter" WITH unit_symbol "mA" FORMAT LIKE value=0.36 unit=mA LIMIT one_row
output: value=225 unit=mA
